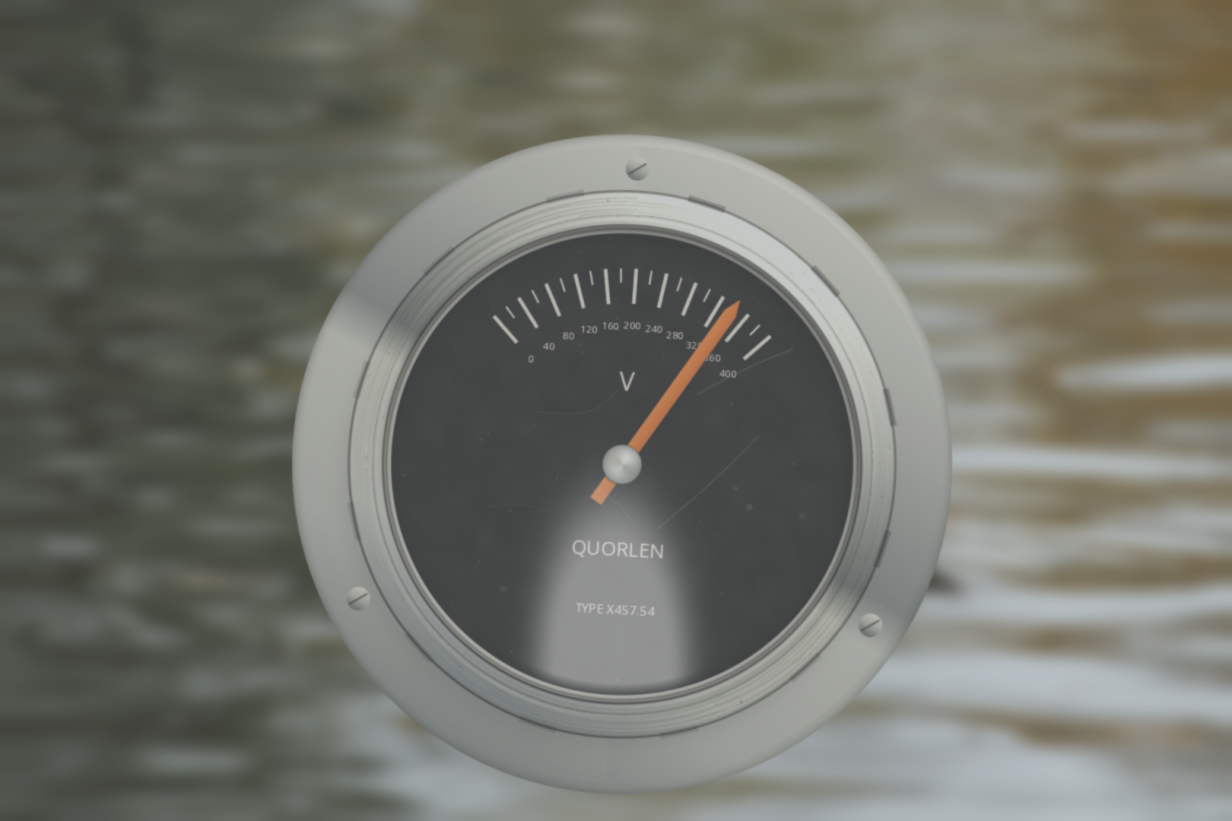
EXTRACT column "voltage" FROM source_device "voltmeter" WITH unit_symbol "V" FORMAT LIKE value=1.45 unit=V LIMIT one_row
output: value=340 unit=V
